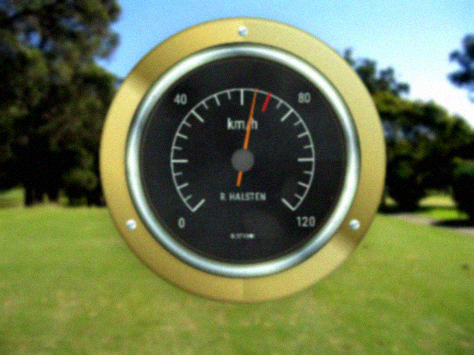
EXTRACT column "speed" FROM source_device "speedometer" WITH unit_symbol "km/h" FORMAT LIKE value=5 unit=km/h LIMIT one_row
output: value=65 unit=km/h
